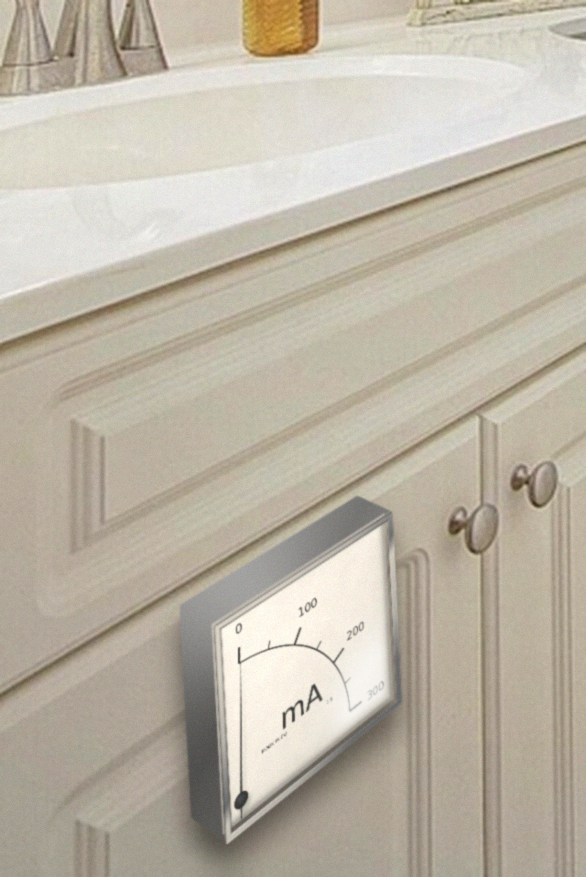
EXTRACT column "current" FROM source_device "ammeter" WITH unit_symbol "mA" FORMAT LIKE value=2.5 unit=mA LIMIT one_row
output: value=0 unit=mA
